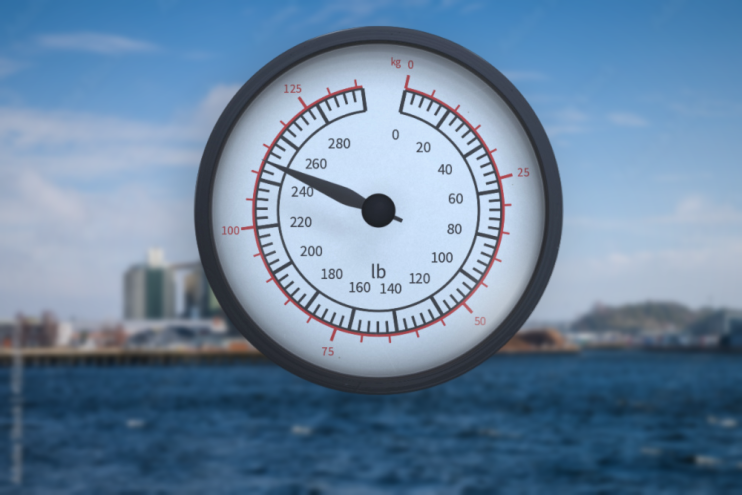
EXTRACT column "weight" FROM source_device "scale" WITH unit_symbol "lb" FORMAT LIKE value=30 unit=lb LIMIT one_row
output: value=248 unit=lb
